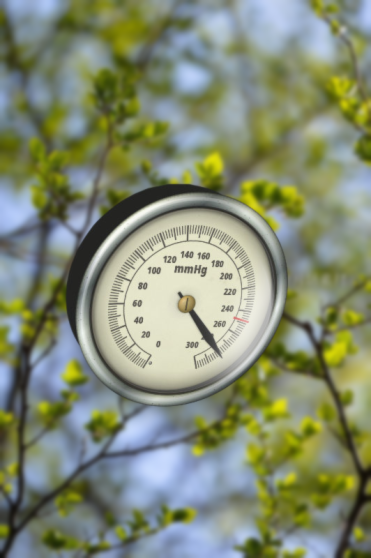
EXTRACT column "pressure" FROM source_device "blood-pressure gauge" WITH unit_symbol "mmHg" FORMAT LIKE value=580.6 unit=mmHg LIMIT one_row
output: value=280 unit=mmHg
